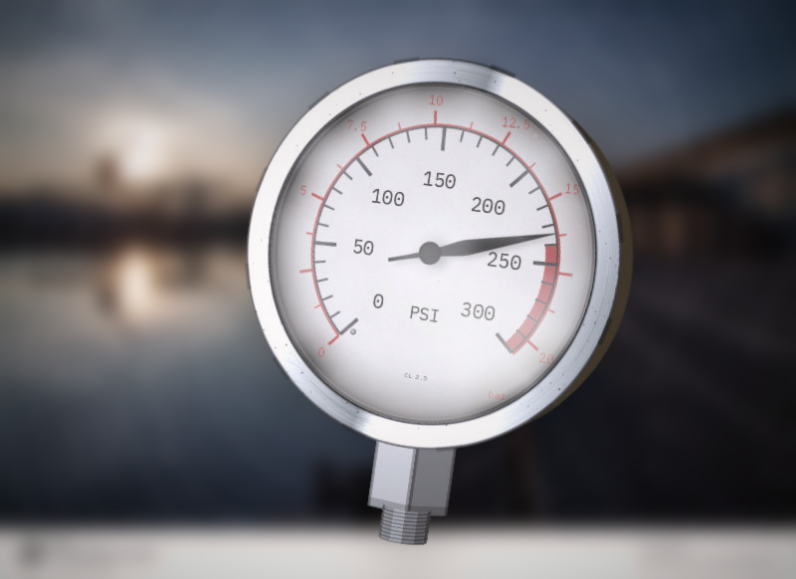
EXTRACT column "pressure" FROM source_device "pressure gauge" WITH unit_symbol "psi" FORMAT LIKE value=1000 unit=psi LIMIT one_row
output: value=235 unit=psi
